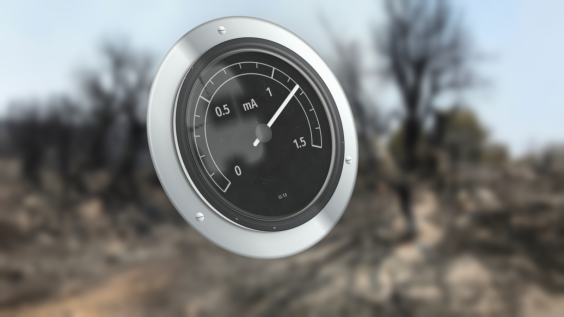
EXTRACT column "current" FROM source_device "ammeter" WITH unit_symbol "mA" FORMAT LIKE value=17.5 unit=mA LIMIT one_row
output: value=1.15 unit=mA
